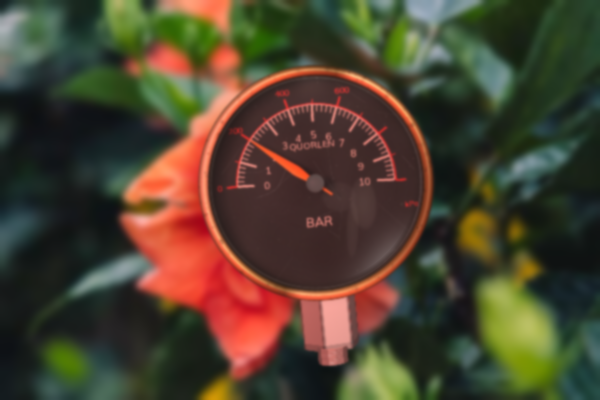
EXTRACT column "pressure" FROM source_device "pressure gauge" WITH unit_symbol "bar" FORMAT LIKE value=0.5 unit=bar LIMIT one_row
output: value=2 unit=bar
